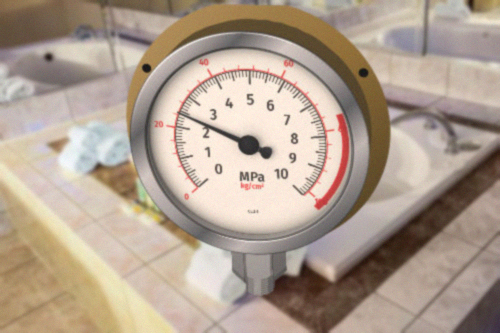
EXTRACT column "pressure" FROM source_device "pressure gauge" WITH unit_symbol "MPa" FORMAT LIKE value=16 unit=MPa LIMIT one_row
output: value=2.5 unit=MPa
